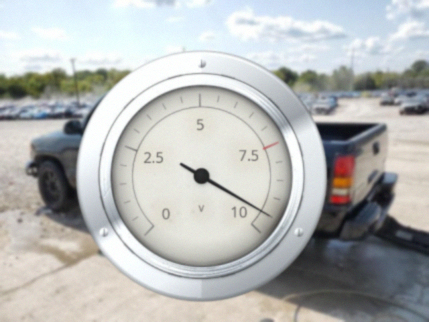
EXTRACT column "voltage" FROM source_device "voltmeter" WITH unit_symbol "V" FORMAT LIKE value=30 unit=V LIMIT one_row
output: value=9.5 unit=V
